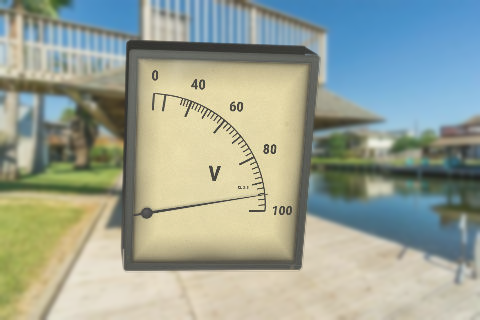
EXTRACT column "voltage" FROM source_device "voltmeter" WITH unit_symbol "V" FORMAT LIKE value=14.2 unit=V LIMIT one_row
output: value=94 unit=V
